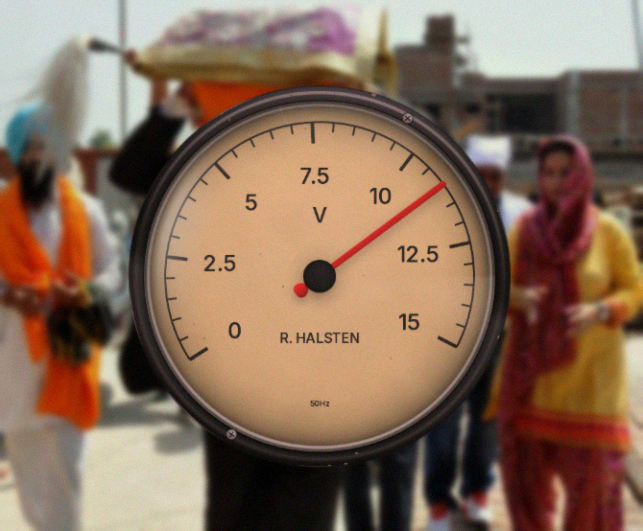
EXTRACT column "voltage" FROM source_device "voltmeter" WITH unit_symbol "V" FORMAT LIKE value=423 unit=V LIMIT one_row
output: value=11 unit=V
